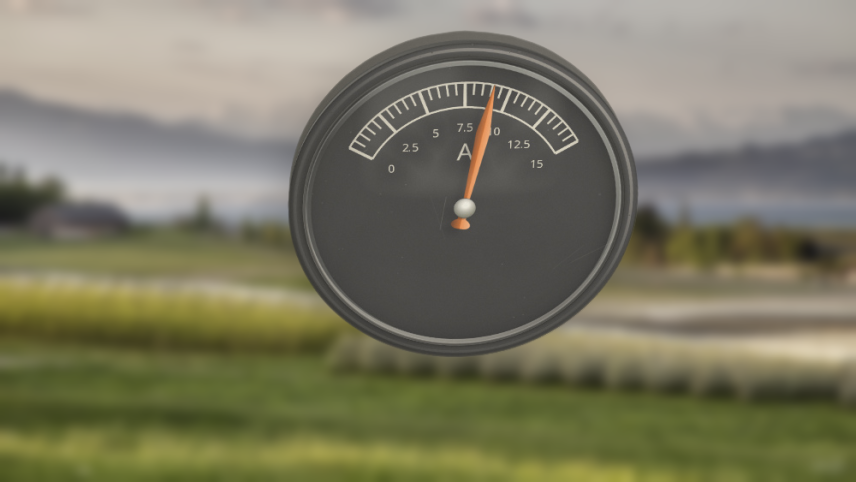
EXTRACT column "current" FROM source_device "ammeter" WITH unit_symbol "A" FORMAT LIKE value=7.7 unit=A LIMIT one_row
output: value=9 unit=A
